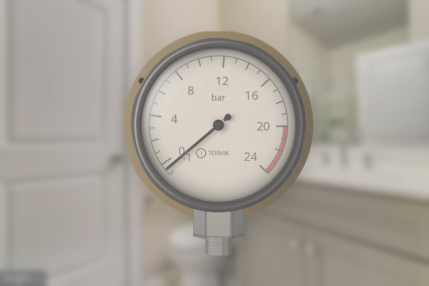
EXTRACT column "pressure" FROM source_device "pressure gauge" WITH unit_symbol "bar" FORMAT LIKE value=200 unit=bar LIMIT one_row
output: value=-0.5 unit=bar
